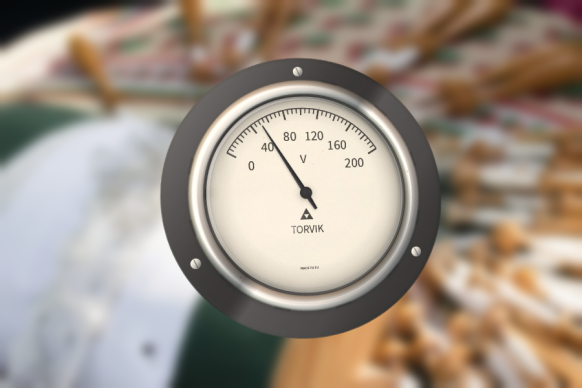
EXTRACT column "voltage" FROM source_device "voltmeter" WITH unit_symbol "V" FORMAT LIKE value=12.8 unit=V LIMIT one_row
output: value=50 unit=V
